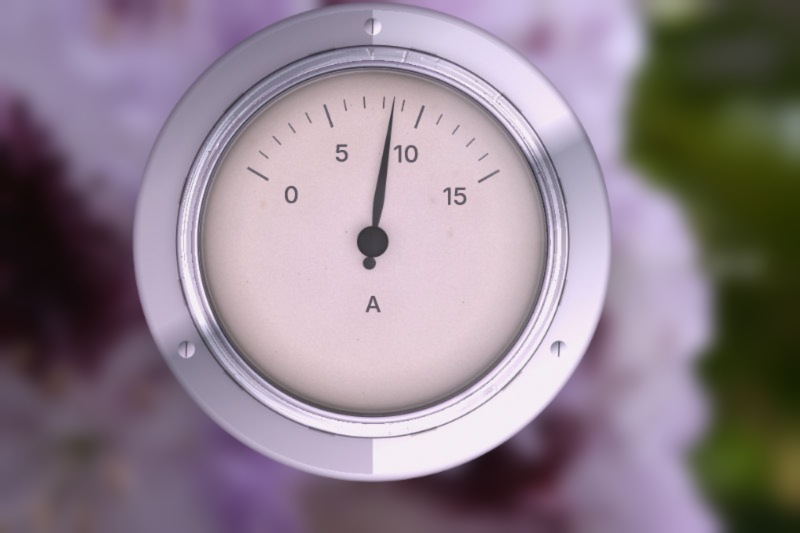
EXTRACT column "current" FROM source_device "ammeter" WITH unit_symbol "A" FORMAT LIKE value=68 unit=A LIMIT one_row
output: value=8.5 unit=A
